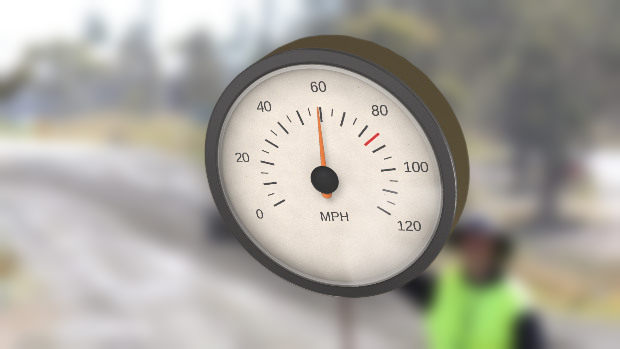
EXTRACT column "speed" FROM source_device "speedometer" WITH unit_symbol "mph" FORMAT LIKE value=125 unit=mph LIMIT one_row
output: value=60 unit=mph
